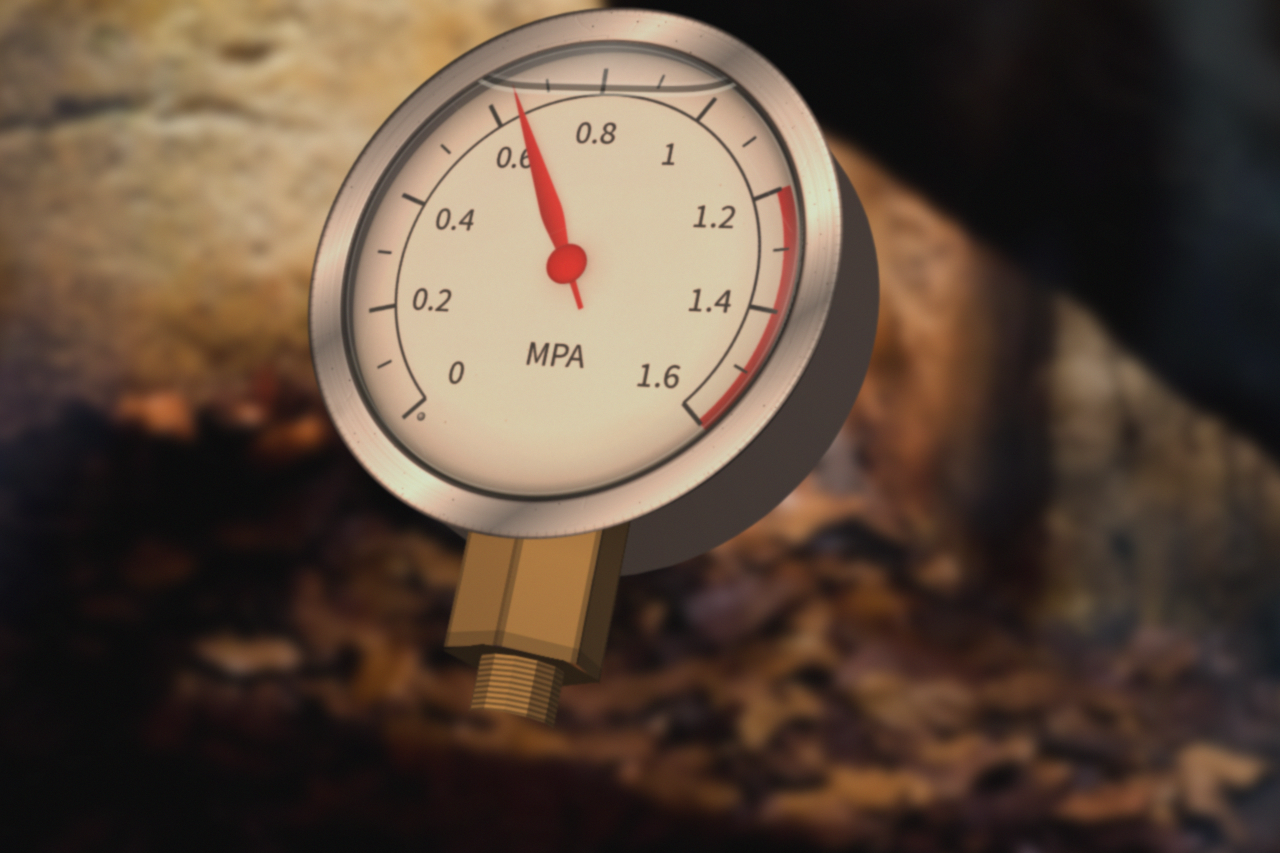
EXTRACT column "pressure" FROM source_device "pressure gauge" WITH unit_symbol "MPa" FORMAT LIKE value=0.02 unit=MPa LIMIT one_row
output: value=0.65 unit=MPa
